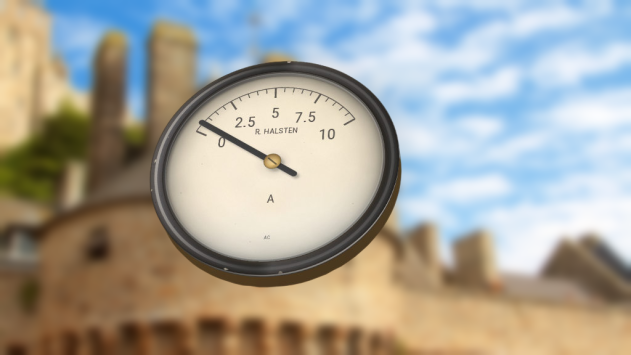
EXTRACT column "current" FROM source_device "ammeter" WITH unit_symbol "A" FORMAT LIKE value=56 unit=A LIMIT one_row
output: value=0.5 unit=A
